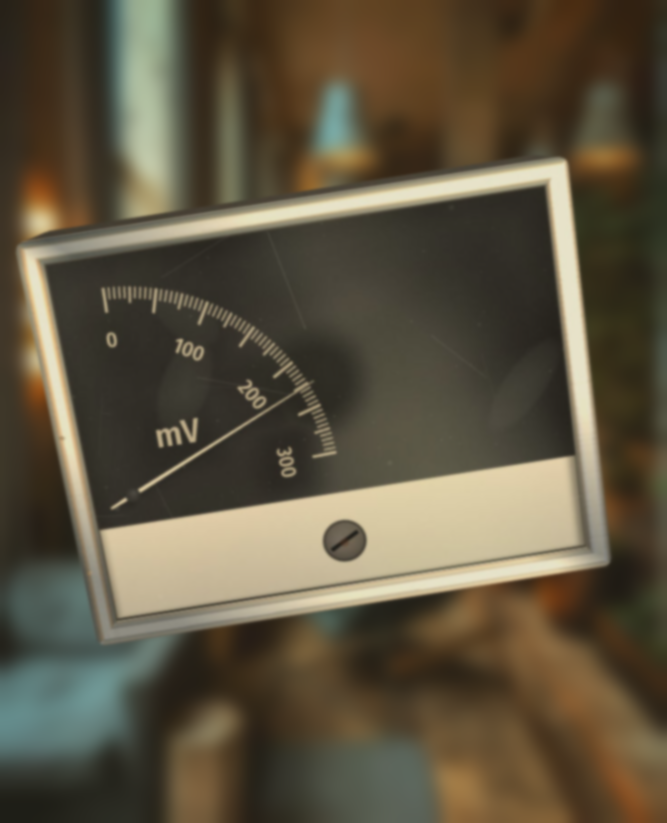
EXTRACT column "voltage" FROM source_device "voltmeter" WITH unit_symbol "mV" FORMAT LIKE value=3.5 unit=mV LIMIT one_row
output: value=225 unit=mV
